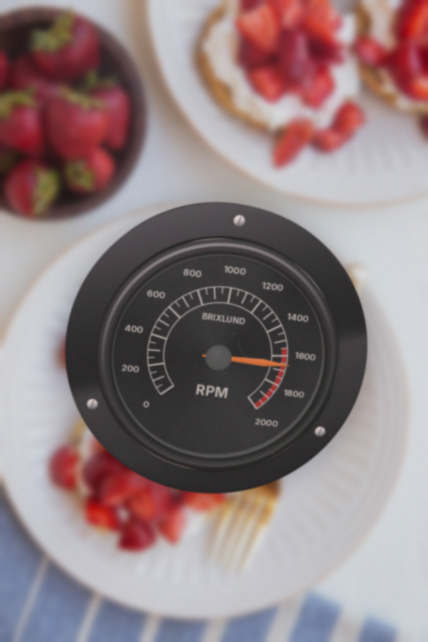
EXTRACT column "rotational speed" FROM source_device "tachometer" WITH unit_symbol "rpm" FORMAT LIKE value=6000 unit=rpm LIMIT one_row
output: value=1650 unit=rpm
